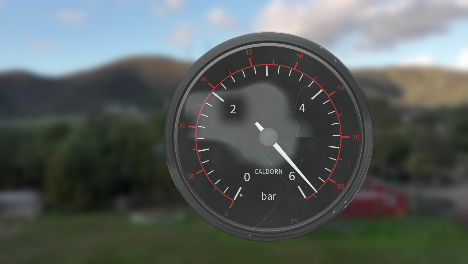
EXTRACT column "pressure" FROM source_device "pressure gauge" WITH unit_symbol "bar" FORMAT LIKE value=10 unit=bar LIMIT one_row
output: value=5.8 unit=bar
